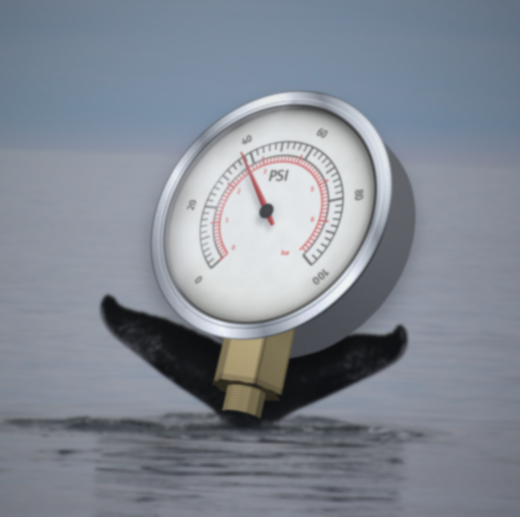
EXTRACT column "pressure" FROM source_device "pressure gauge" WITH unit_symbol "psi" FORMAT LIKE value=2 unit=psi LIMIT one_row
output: value=38 unit=psi
